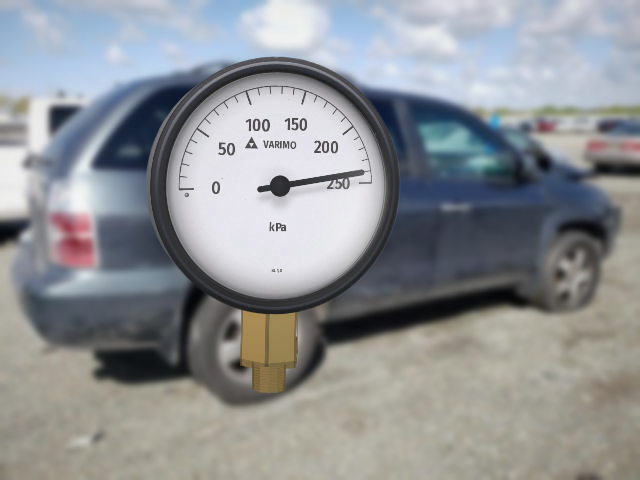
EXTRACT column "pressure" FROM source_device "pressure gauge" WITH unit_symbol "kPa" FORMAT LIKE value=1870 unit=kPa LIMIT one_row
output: value=240 unit=kPa
